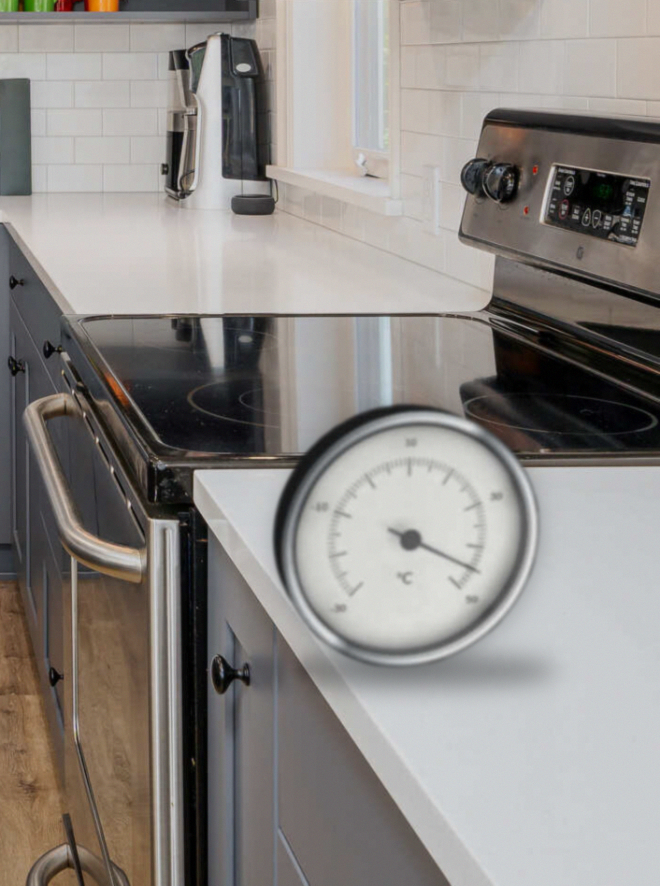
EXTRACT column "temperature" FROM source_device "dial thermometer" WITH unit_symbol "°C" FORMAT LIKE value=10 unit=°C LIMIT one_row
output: value=45 unit=°C
